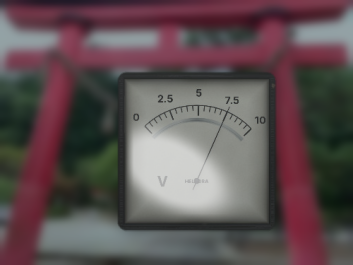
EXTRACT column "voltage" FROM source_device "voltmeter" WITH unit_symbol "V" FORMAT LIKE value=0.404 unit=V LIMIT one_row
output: value=7.5 unit=V
